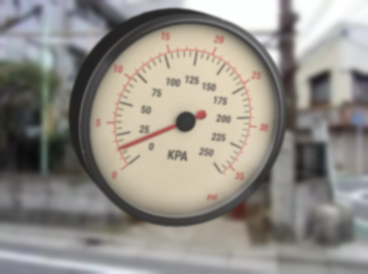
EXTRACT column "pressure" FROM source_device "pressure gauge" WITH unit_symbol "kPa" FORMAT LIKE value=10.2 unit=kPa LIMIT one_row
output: value=15 unit=kPa
